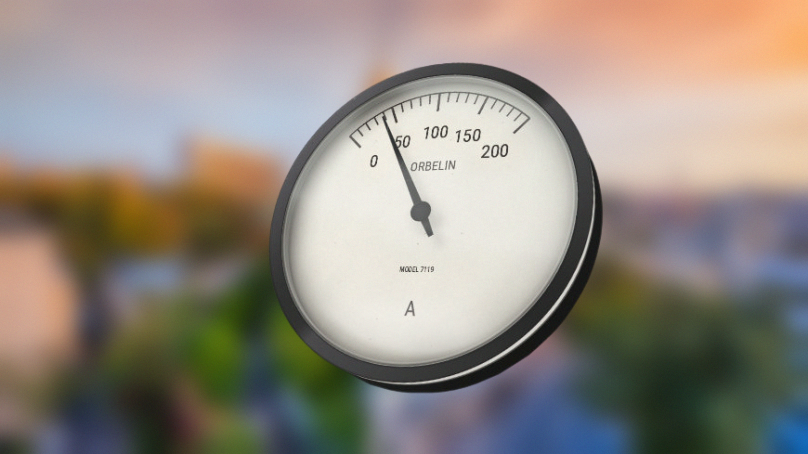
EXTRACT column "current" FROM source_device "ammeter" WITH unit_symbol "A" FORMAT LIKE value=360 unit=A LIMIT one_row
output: value=40 unit=A
